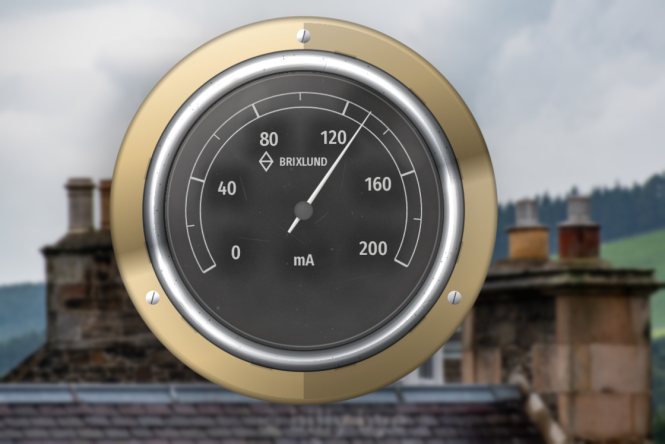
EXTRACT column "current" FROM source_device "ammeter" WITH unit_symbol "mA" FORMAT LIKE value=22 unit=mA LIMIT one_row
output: value=130 unit=mA
